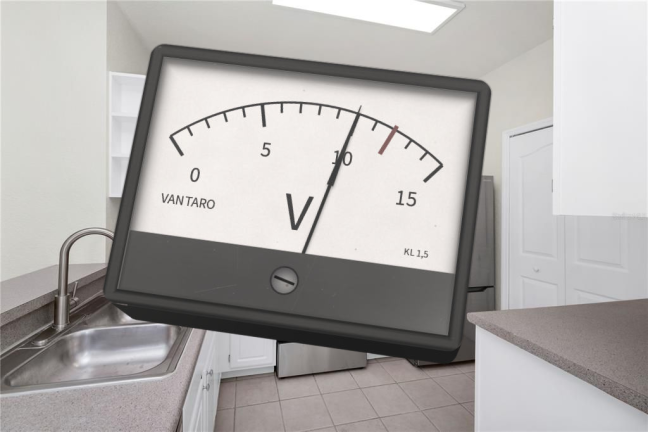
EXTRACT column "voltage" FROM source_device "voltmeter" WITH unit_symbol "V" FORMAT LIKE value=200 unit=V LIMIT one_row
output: value=10 unit=V
